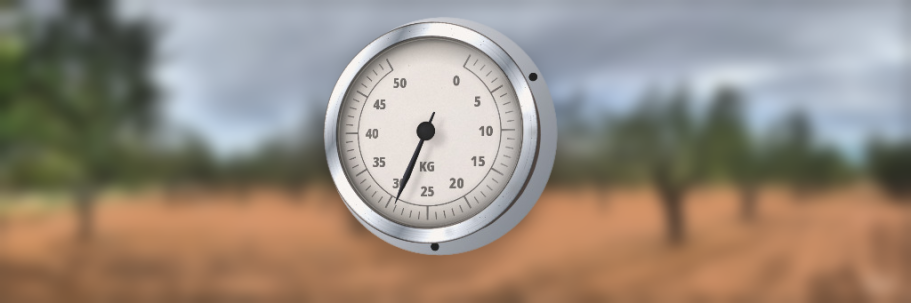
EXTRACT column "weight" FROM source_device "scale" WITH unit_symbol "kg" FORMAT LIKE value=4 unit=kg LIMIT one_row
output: value=29 unit=kg
